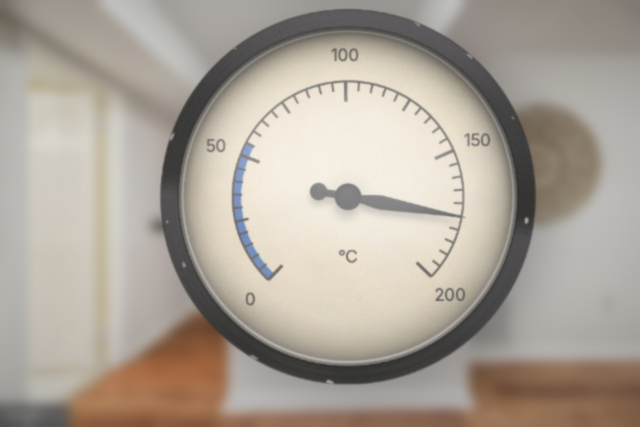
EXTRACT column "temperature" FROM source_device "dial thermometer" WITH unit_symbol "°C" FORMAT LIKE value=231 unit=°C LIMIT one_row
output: value=175 unit=°C
